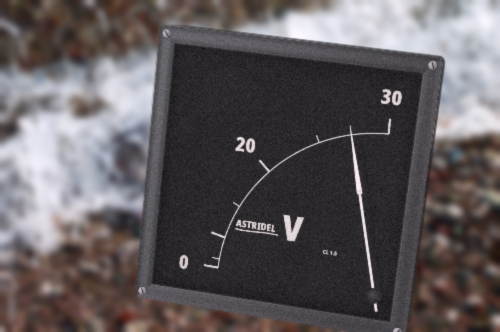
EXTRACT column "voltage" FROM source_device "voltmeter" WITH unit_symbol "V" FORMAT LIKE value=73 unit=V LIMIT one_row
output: value=27.5 unit=V
